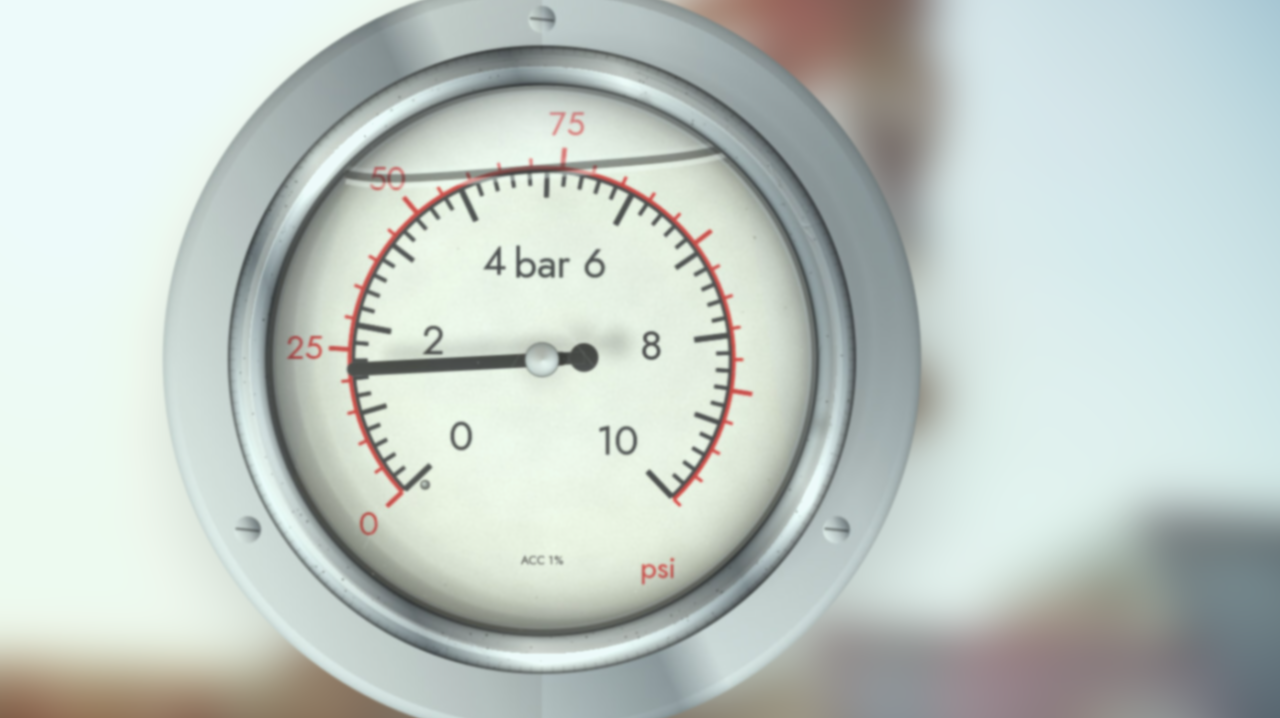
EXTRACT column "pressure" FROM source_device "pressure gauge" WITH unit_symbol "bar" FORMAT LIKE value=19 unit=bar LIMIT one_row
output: value=1.5 unit=bar
